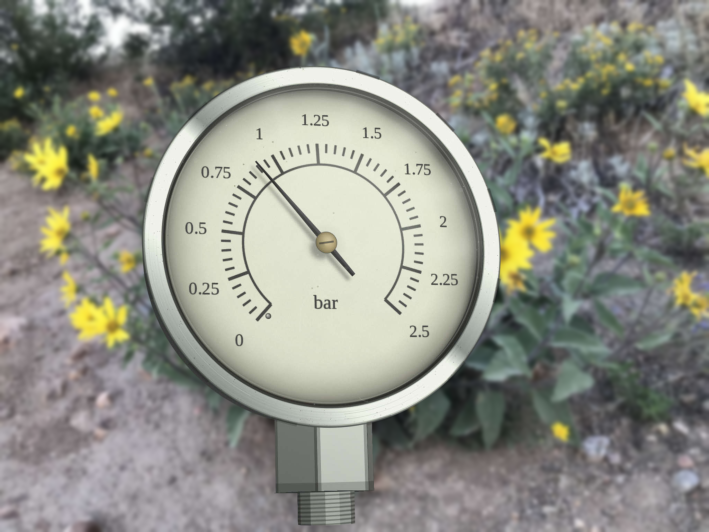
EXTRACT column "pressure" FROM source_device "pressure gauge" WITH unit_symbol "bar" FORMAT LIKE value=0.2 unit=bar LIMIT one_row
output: value=0.9 unit=bar
